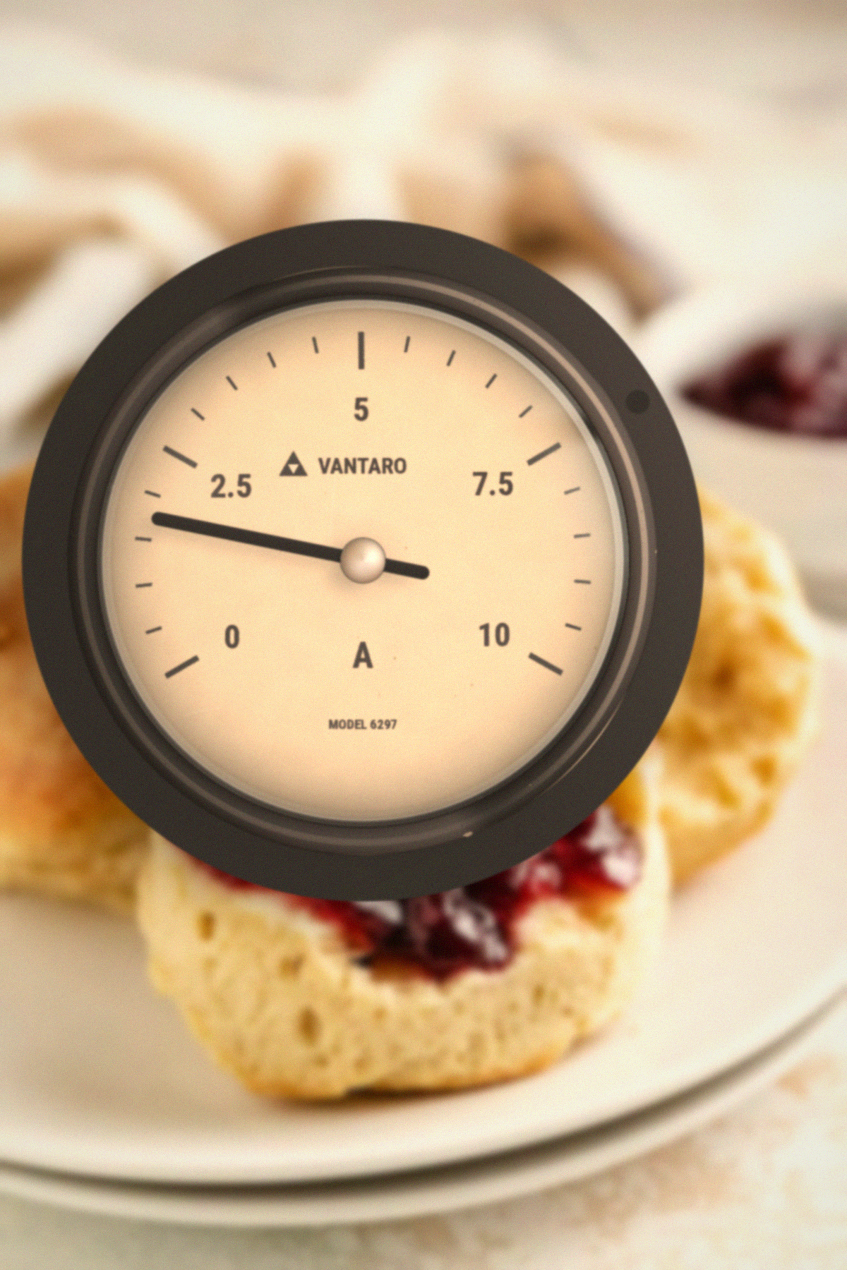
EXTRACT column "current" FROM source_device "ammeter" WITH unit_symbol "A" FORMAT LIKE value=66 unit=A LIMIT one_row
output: value=1.75 unit=A
